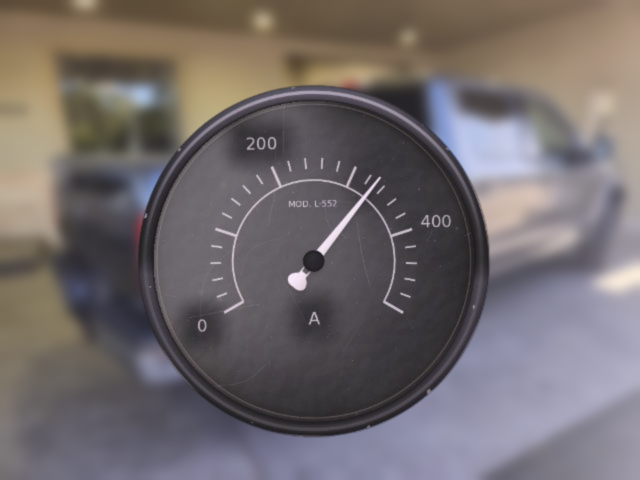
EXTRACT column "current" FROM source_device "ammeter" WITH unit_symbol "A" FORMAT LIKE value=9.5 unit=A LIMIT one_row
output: value=330 unit=A
